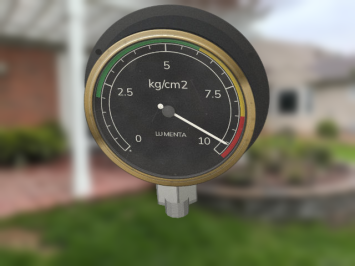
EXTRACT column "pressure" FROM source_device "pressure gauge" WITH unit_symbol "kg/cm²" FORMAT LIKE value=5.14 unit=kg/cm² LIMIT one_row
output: value=9.5 unit=kg/cm²
